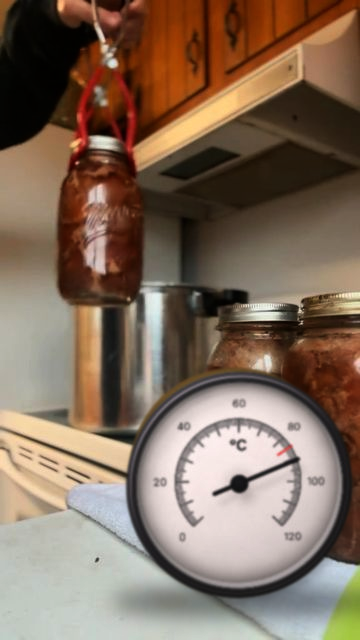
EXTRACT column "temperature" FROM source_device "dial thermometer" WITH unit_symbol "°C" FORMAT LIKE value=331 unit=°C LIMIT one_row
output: value=90 unit=°C
